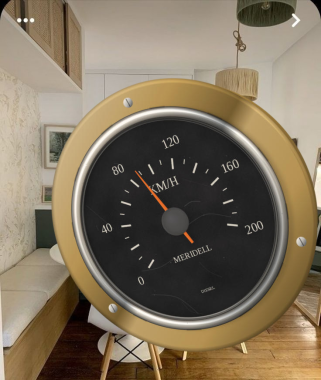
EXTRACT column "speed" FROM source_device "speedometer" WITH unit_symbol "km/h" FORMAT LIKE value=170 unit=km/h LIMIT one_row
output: value=90 unit=km/h
